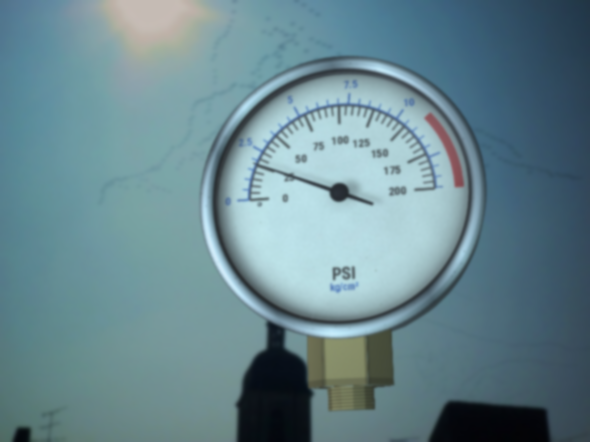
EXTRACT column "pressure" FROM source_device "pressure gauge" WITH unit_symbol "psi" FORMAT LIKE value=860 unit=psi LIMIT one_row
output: value=25 unit=psi
